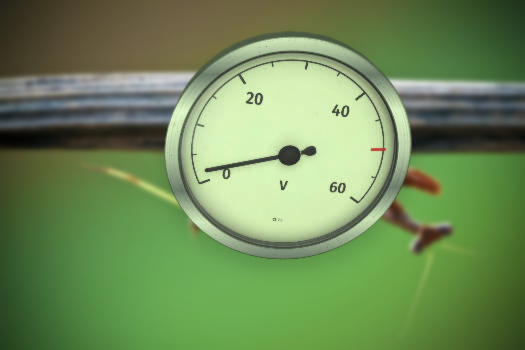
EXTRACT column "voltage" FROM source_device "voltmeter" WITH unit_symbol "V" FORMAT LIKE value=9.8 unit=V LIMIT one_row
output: value=2.5 unit=V
